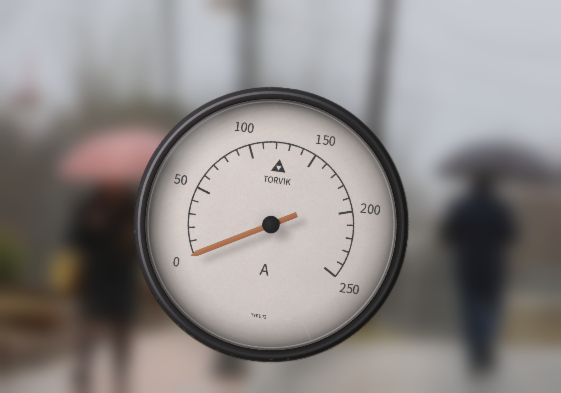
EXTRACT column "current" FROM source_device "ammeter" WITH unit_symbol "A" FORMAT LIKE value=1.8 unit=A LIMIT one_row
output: value=0 unit=A
